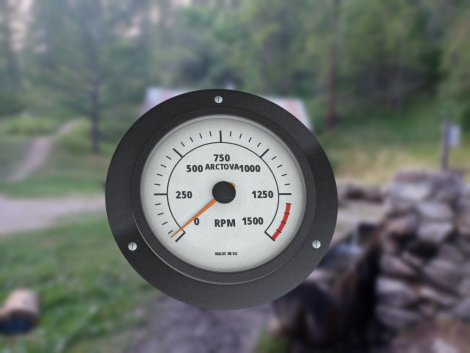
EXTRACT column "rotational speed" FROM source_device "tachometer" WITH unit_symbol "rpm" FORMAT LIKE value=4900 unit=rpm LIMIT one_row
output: value=25 unit=rpm
